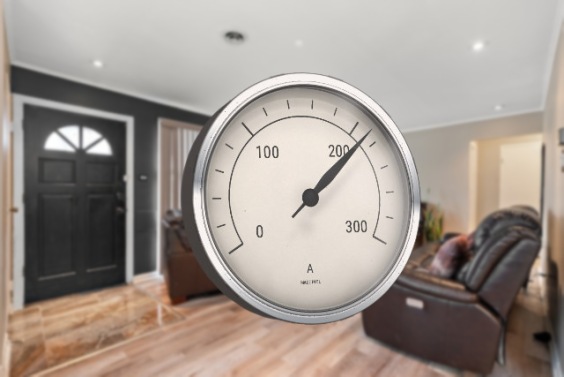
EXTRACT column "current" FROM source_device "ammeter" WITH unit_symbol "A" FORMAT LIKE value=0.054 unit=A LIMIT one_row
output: value=210 unit=A
